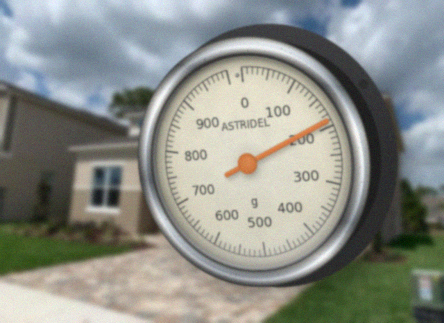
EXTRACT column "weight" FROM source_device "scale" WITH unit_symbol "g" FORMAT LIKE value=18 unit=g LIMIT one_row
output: value=190 unit=g
